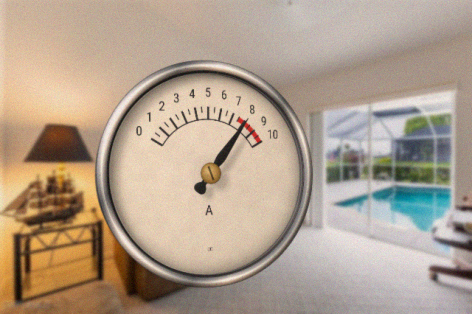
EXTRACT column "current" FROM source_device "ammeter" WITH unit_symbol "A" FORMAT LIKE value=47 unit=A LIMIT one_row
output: value=8 unit=A
